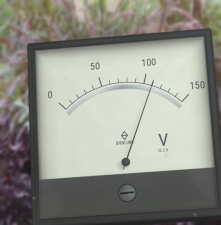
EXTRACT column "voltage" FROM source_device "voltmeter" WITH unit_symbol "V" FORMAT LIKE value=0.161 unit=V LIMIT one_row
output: value=110 unit=V
